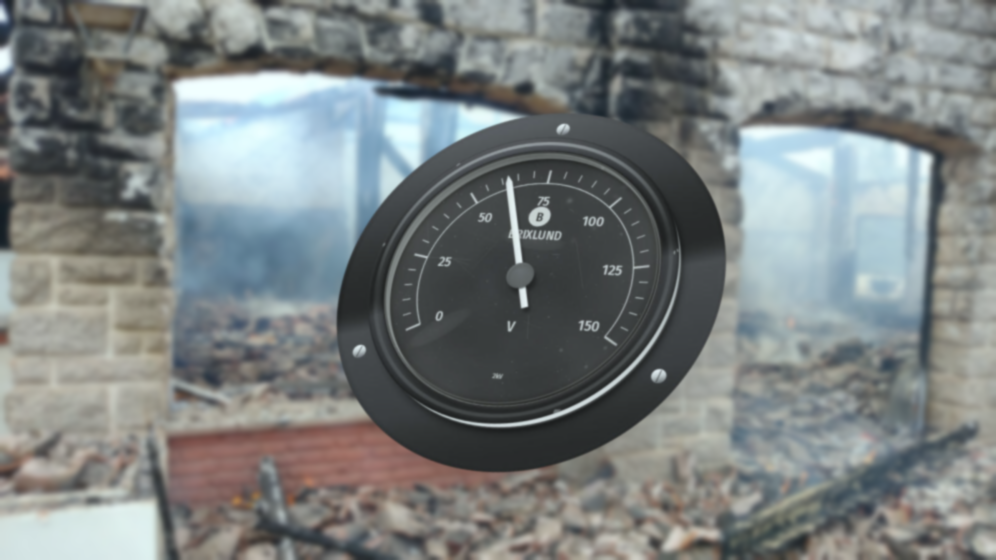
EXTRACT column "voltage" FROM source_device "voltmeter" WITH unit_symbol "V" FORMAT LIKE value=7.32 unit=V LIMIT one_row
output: value=62.5 unit=V
